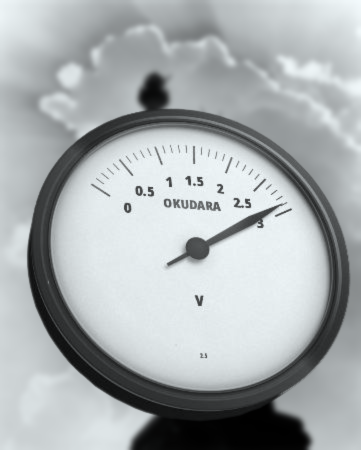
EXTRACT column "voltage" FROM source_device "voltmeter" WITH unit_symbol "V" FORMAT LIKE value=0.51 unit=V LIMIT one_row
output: value=2.9 unit=V
